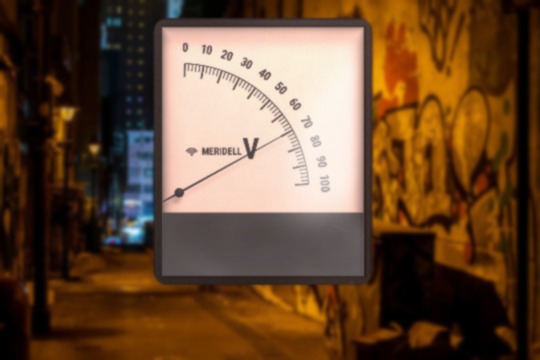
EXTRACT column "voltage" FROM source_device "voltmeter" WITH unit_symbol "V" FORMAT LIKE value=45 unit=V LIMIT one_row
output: value=70 unit=V
